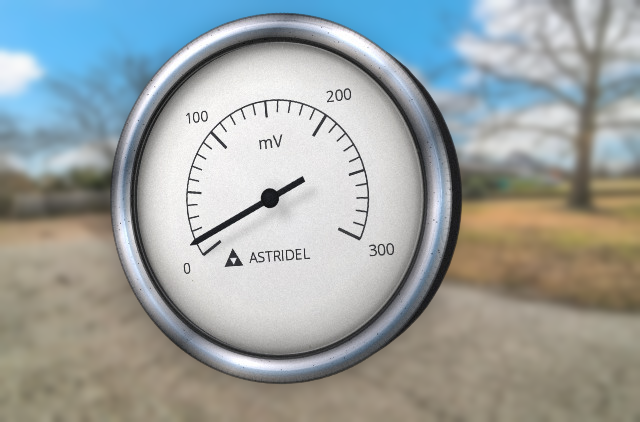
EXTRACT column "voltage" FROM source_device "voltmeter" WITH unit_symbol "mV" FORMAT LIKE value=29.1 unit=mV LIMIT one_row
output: value=10 unit=mV
